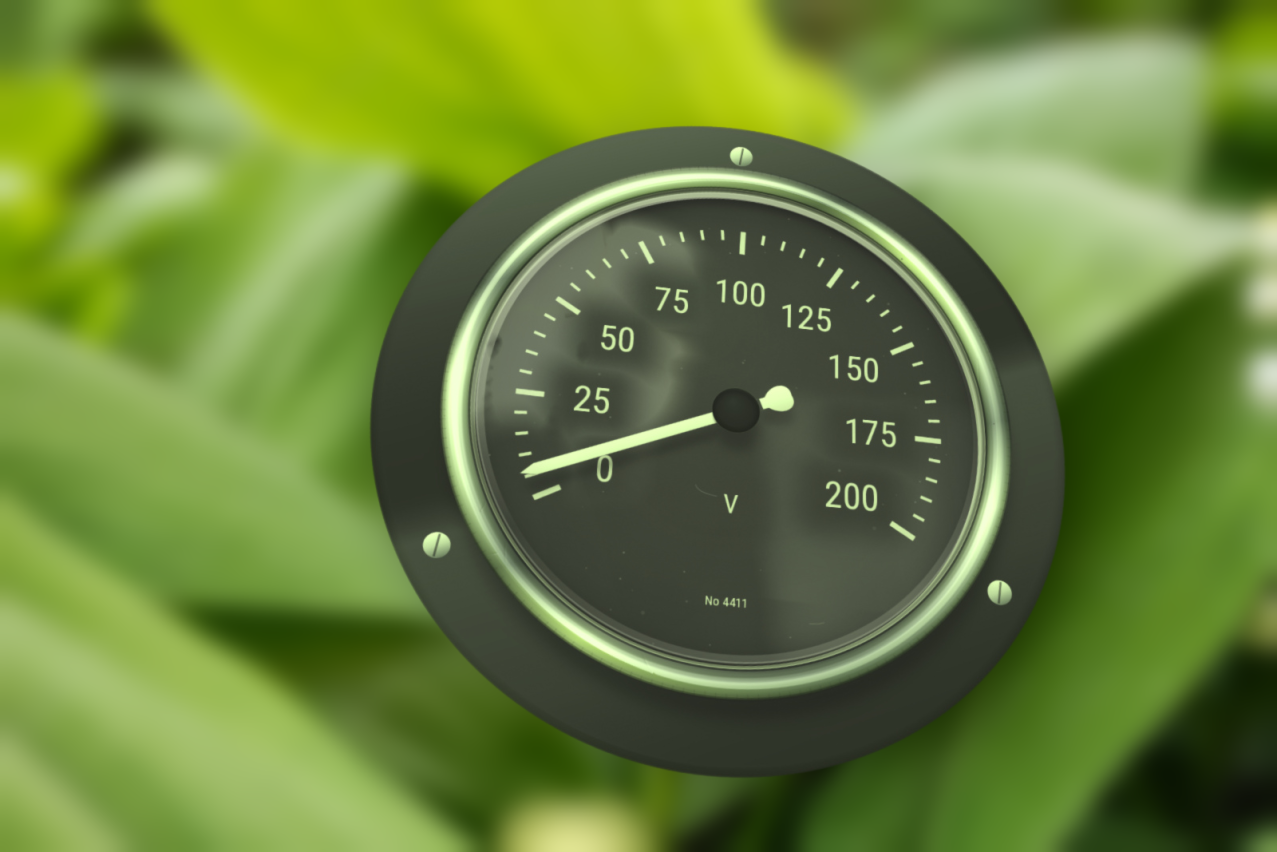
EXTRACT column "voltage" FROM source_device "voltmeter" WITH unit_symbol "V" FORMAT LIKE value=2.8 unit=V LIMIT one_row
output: value=5 unit=V
